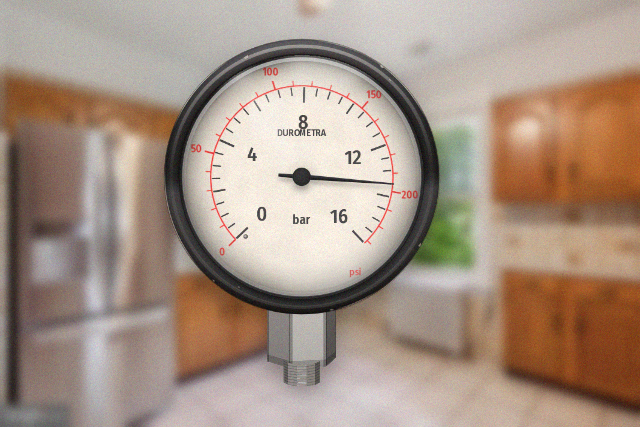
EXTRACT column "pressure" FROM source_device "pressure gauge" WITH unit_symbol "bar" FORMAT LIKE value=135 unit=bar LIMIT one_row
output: value=13.5 unit=bar
